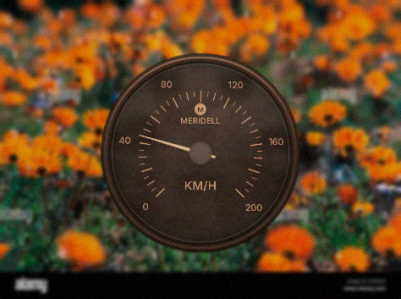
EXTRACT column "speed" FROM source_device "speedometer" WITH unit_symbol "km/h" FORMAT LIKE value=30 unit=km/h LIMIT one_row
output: value=45 unit=km/h
